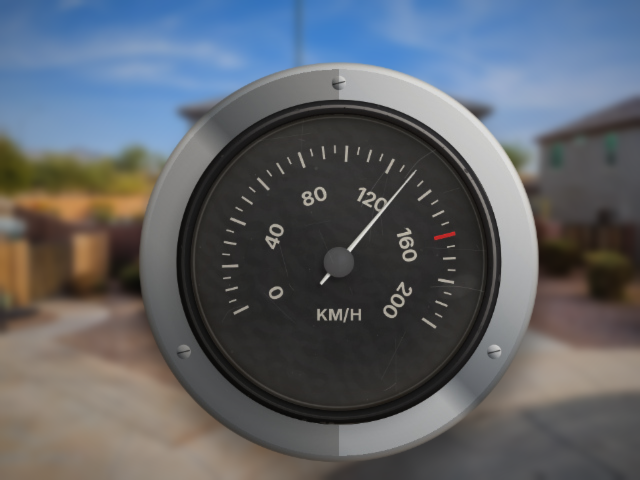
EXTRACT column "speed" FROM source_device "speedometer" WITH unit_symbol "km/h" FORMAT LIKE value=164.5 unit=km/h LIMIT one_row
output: value=130 unit=km/h
